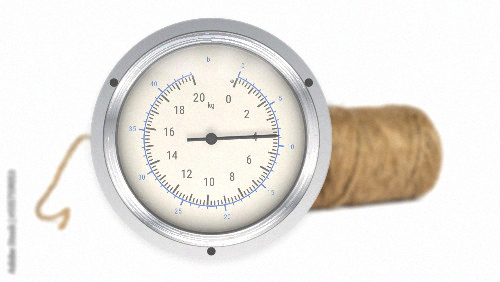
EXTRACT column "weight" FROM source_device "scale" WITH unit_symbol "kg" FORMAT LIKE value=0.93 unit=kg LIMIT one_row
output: value=4 unit=kg
